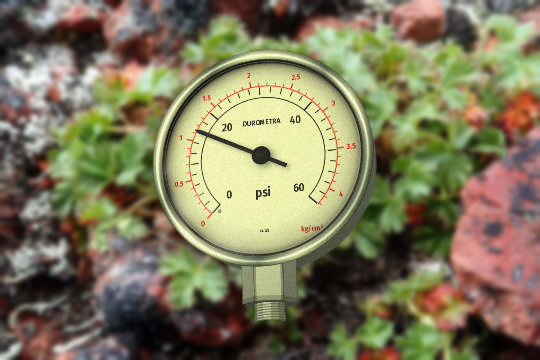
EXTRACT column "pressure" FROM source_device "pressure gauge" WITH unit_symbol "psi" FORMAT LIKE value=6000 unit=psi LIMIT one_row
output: value=16 unit=psi
